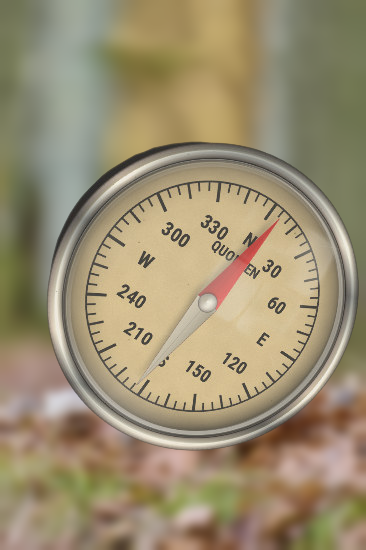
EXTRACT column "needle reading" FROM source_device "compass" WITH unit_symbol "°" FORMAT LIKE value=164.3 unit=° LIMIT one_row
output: value=5 unit=°
